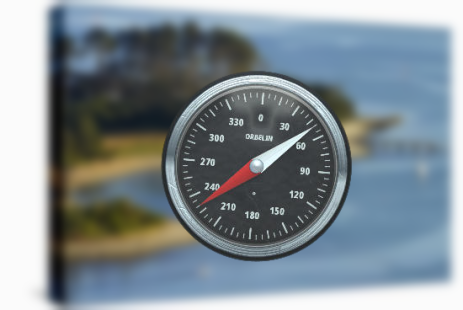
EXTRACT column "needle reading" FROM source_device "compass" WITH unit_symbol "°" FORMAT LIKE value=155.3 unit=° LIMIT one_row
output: value=230 unit=°
